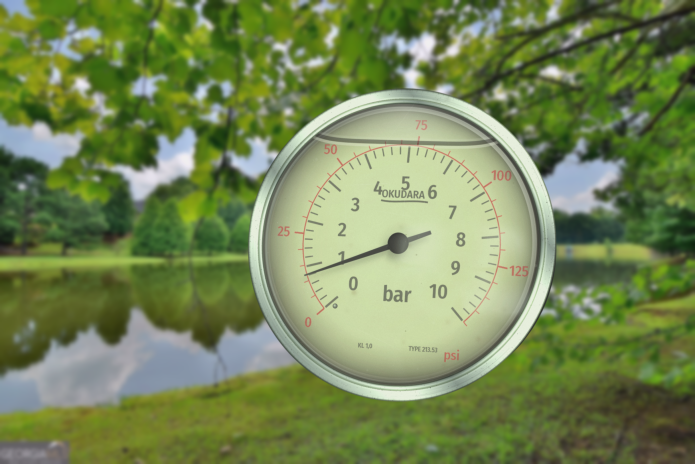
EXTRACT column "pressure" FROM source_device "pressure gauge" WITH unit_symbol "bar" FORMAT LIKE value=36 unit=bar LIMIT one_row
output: value=0.8 unit=bar
